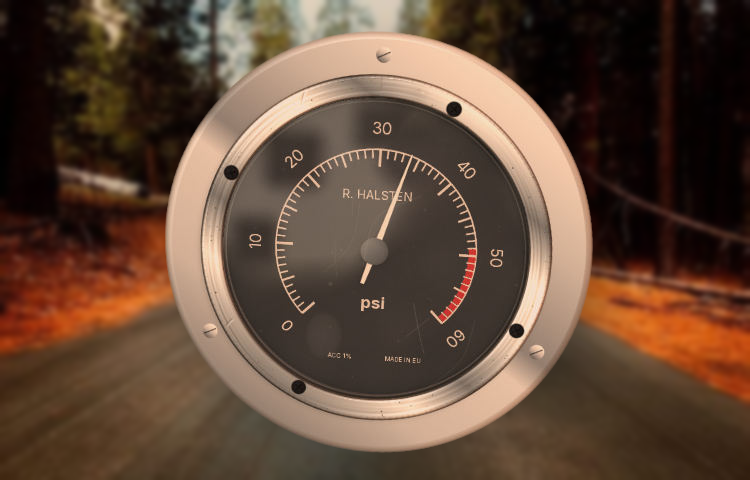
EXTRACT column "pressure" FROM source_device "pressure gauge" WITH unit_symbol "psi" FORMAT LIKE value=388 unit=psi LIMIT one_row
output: value=34 unit=psi
